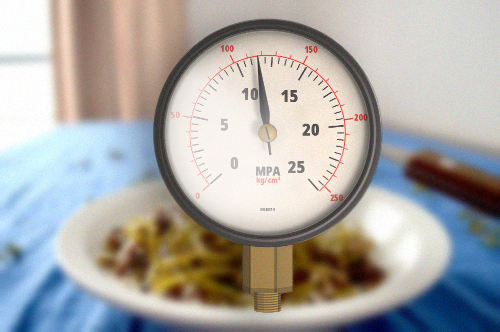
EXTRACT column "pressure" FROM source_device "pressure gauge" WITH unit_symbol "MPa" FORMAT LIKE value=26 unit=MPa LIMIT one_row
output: value=11.5 unit=MPa
